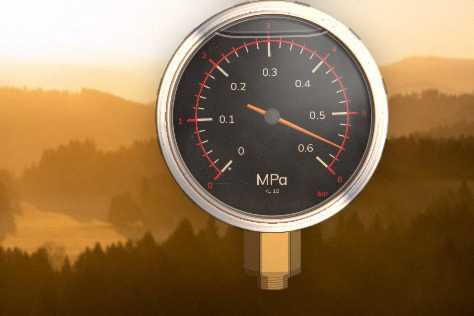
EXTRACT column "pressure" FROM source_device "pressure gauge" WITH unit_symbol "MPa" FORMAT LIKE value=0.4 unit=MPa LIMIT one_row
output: value=0.56 unit=MPa
